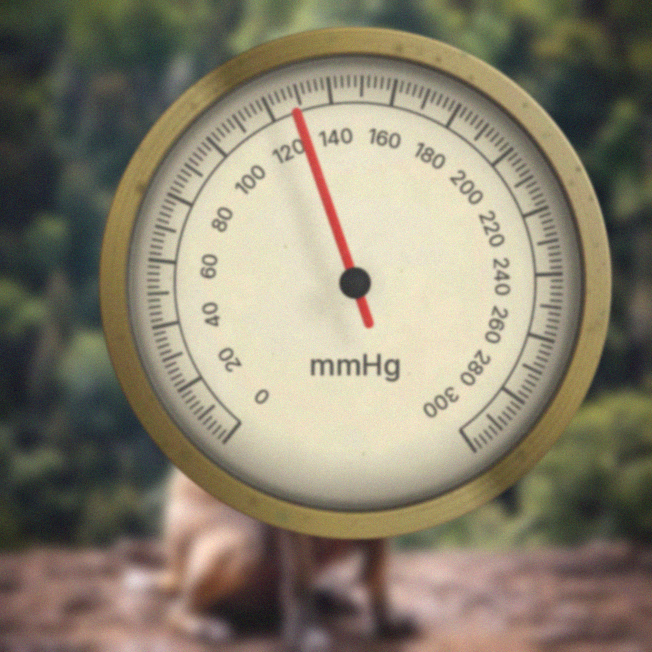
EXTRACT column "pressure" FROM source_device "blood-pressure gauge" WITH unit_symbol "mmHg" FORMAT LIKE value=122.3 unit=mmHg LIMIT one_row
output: value=128 unit=mmHg
